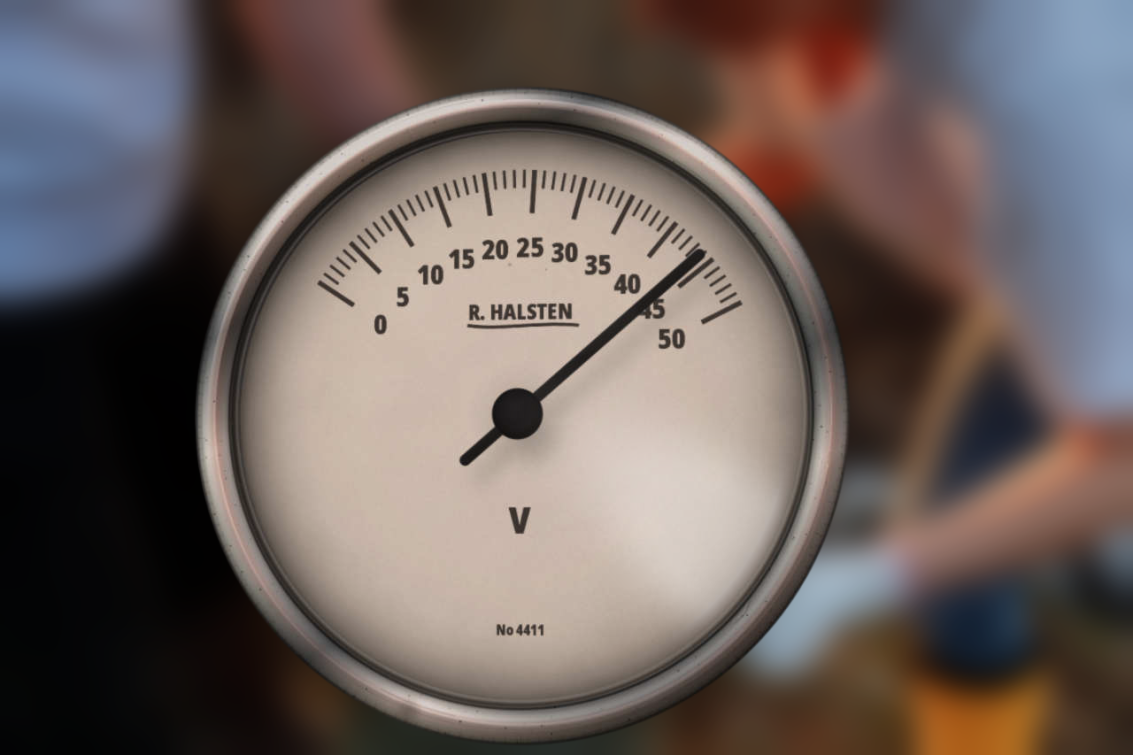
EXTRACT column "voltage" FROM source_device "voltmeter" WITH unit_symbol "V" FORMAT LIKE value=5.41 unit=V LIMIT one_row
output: value=44 unit=V
